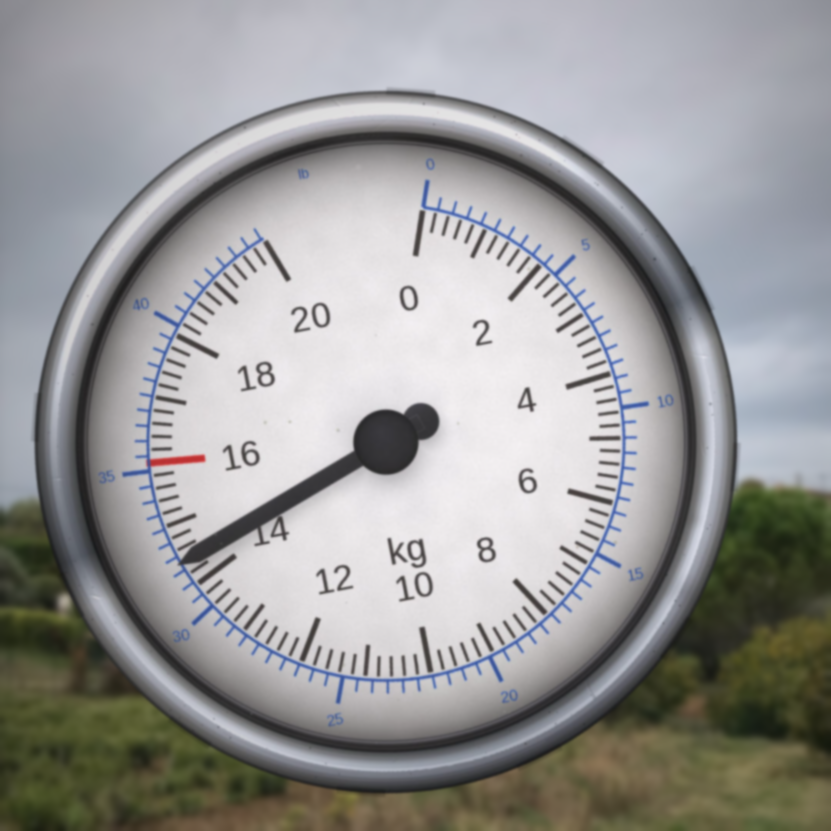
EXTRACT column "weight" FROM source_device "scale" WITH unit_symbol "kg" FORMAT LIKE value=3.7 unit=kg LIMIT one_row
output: value=14.4 unit=kg
